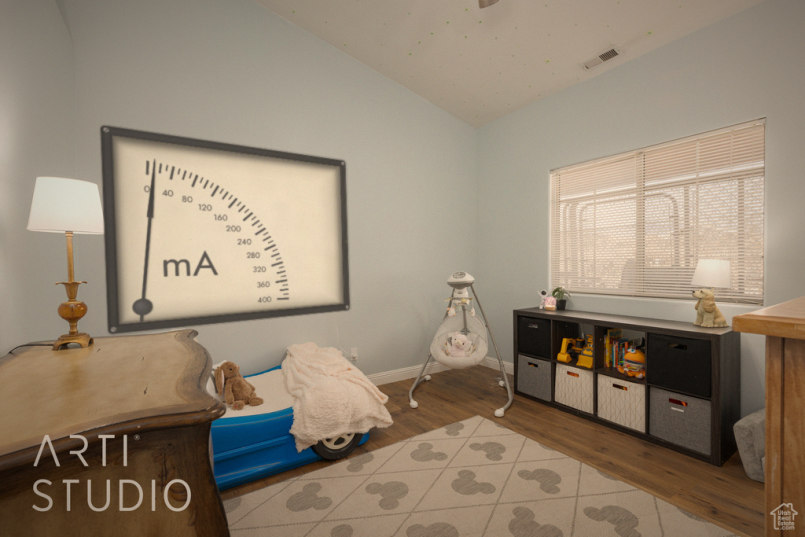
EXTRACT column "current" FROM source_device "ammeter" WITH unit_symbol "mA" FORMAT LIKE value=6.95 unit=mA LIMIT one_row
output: value=10 unit=mA
